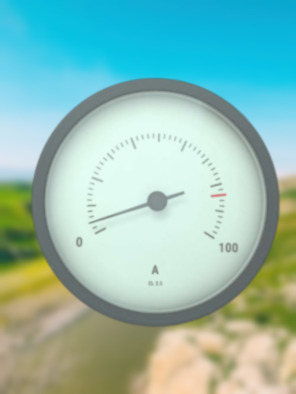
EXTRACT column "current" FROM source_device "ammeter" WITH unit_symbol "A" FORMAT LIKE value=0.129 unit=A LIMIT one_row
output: value=4 unit=A
